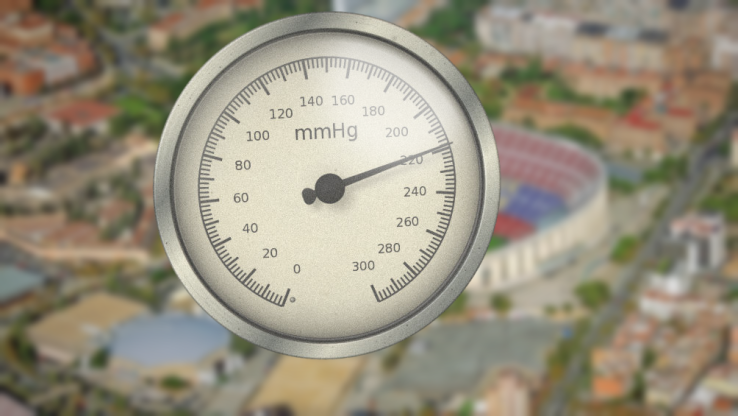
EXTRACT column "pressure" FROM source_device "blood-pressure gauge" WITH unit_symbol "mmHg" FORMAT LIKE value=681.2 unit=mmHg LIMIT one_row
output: value=218 unit=mmHg
